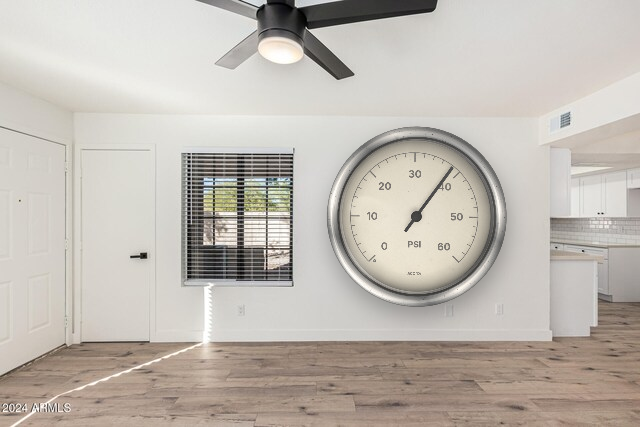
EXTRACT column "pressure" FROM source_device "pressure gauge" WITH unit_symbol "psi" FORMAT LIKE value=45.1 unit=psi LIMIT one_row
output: value=38 unit=psi
